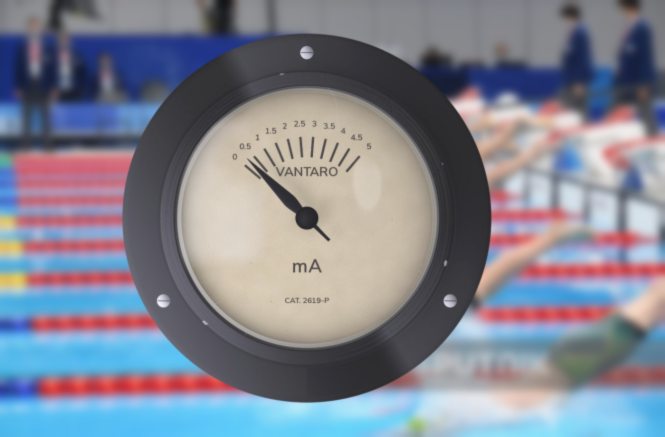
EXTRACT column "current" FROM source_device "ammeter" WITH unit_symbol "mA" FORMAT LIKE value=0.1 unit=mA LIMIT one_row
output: value=0.25 unit=mA
